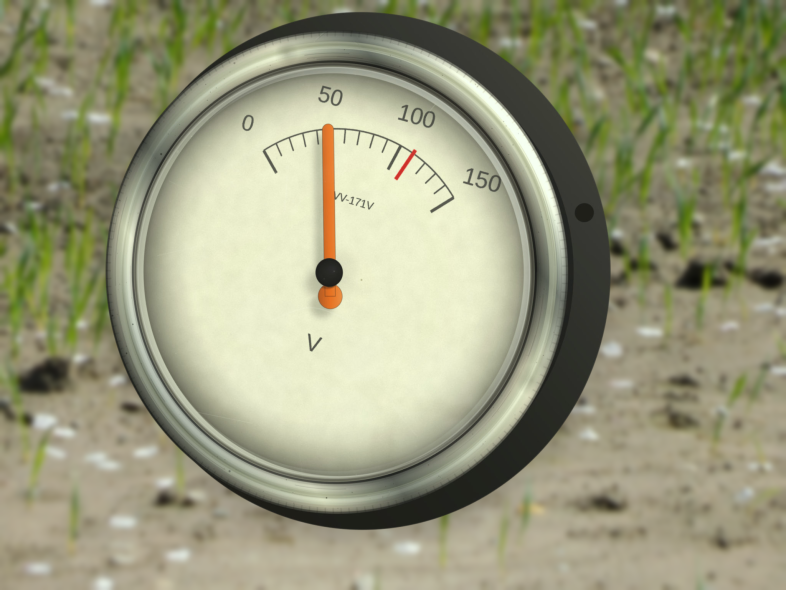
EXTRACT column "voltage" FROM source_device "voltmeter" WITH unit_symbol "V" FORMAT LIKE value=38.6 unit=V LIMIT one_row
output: value=50 unit=V
